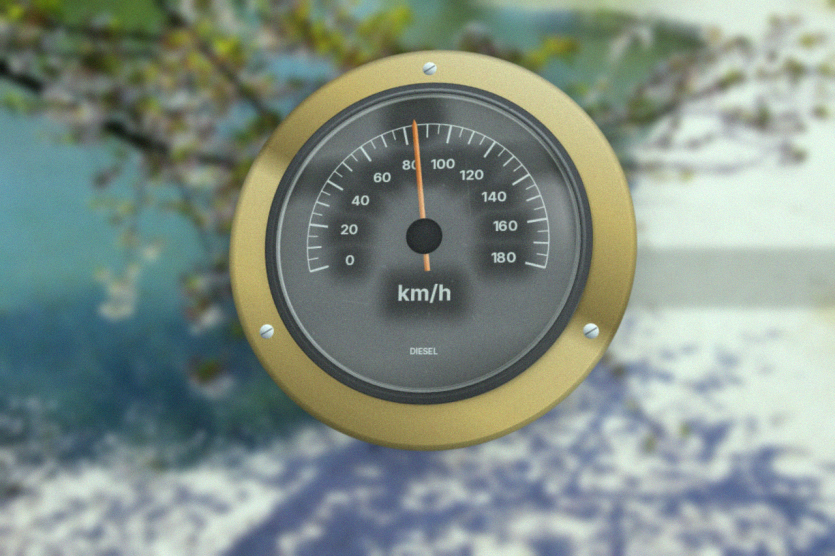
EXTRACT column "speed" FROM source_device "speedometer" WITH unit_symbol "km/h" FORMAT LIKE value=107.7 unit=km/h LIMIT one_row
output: value=85 unit=km/h
